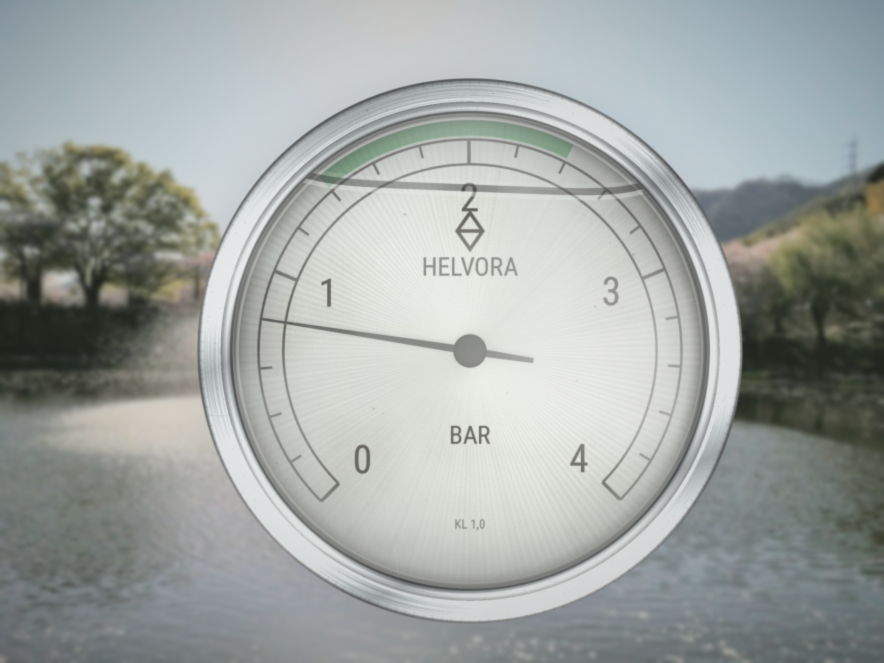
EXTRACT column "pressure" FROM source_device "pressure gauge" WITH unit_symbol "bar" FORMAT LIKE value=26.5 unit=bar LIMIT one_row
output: value=0.8 unit=bar
